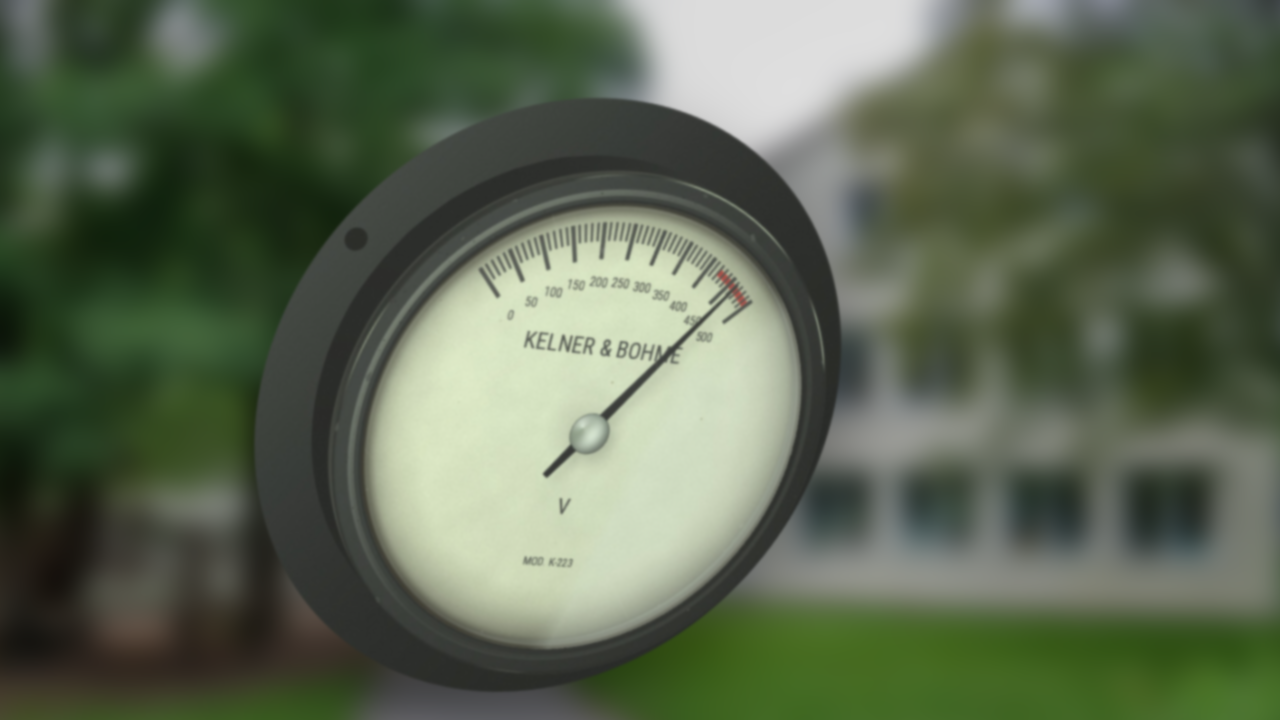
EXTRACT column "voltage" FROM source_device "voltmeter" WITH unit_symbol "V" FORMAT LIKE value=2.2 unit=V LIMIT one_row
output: value=450 unit=V
